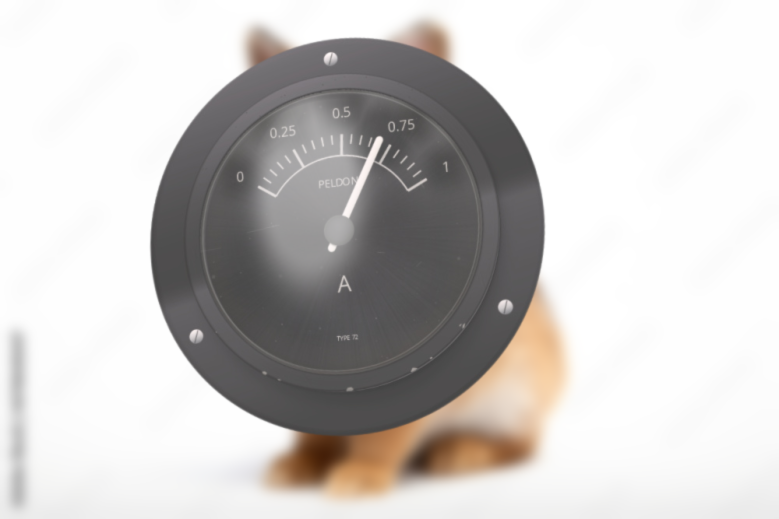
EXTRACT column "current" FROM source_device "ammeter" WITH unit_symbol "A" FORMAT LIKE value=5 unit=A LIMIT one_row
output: value=0.7 unit=A
